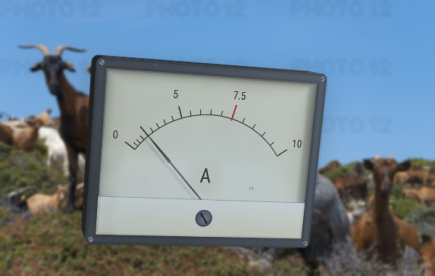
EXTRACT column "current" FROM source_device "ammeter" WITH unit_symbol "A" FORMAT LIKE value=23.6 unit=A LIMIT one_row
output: value=2.5 unit=A
